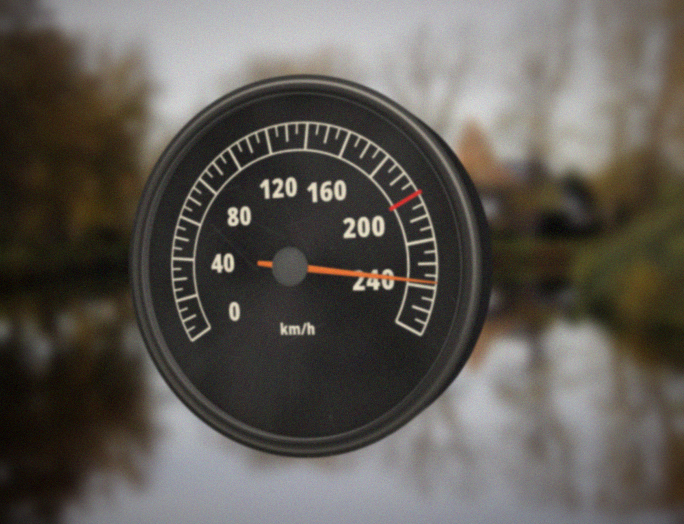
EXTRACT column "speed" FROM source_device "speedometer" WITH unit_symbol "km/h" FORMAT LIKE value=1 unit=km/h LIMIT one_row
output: value=237.5 unit=km/h
